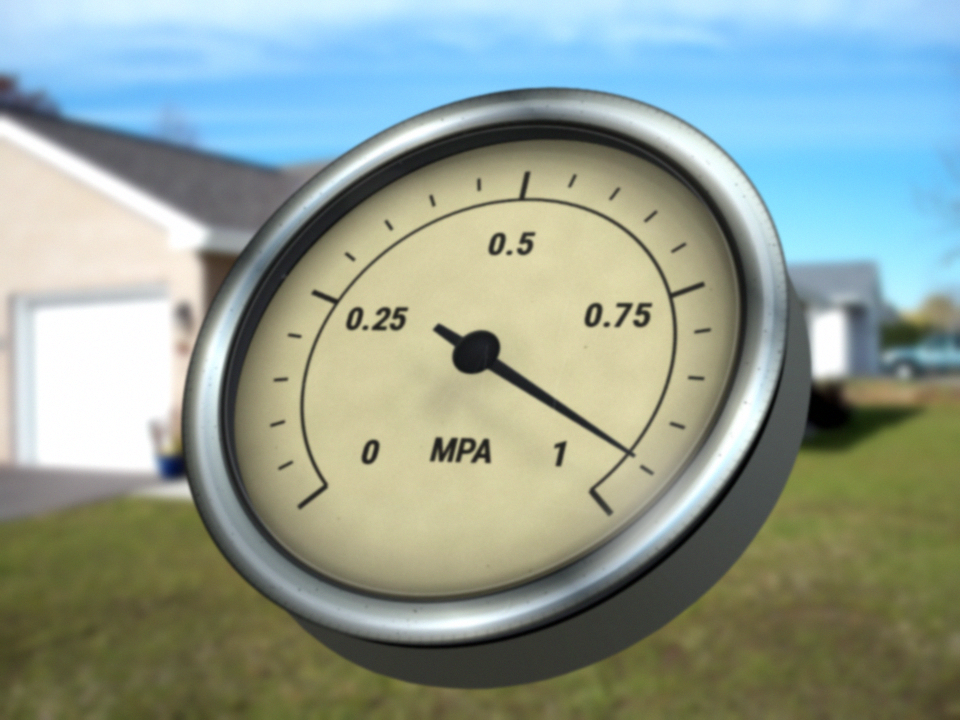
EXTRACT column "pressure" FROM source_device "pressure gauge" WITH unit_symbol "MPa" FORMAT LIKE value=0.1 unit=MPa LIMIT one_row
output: value=0.95 unit=MPa
